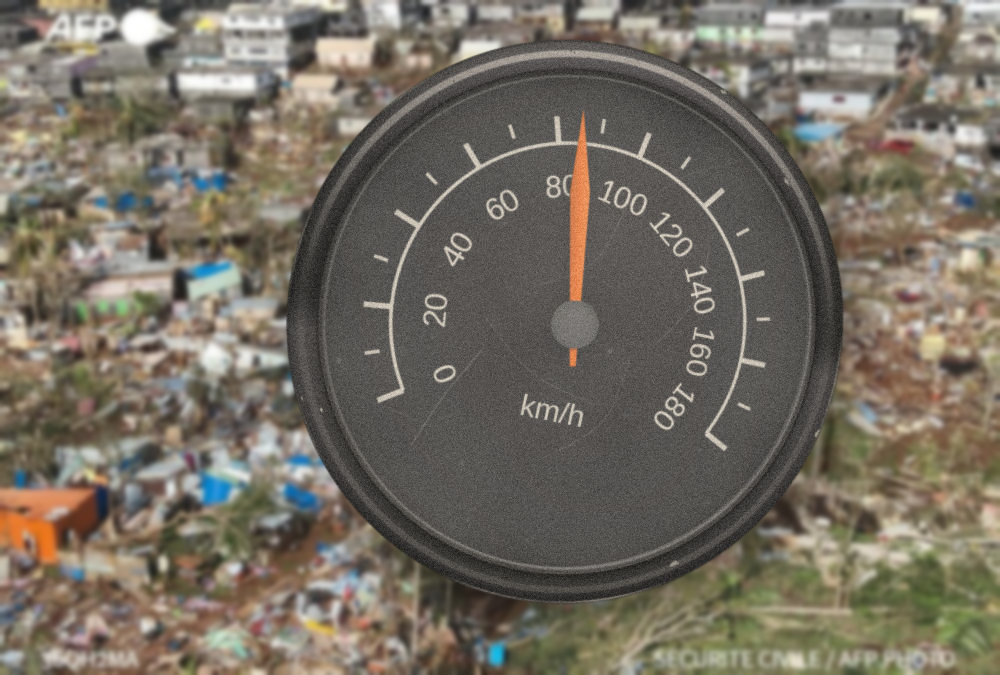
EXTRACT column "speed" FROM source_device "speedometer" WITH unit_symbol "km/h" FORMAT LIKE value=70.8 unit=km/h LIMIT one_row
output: value=85 unit=km/h
